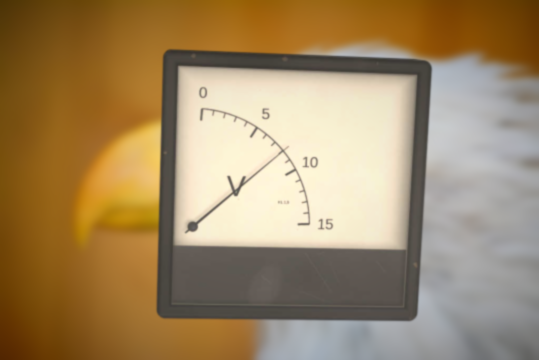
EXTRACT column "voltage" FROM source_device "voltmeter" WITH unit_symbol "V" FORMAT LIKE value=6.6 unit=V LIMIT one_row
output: value=8 unit=V
